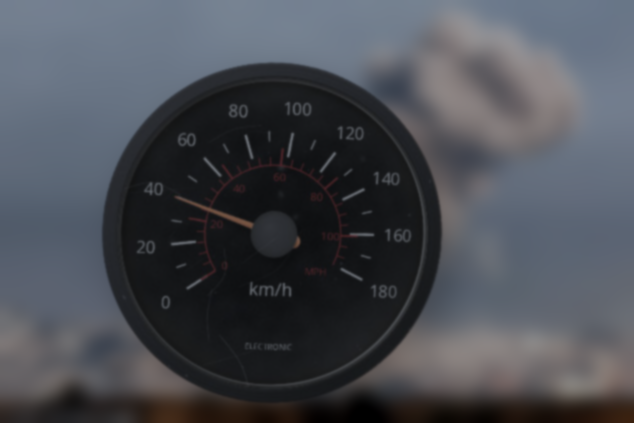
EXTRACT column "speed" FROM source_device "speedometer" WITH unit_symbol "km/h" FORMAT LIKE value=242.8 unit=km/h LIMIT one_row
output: value=40 unit=km/h
